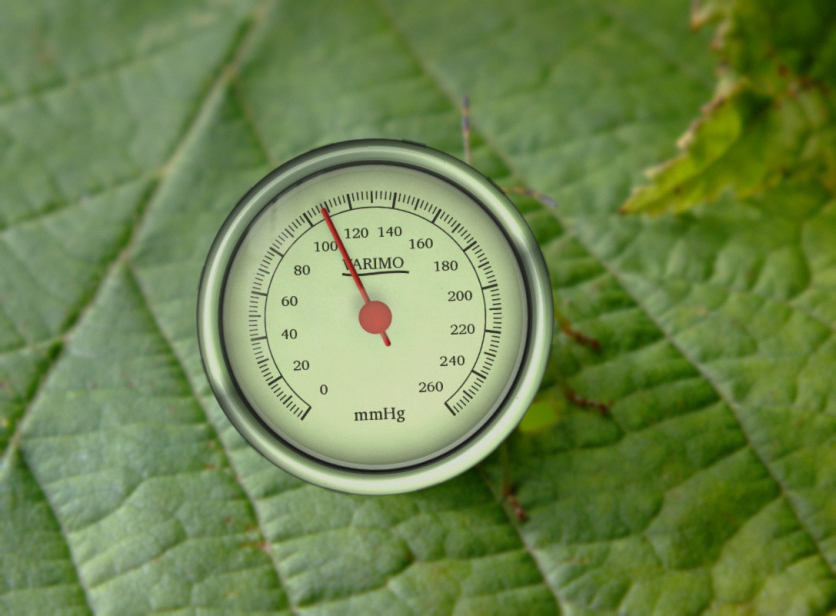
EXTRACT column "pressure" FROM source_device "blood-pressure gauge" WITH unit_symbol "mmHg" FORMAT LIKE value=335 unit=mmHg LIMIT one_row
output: value=108 unit=mmHg
